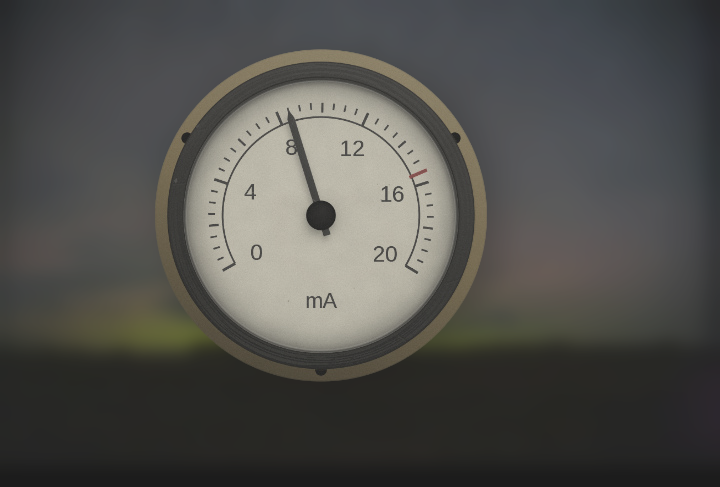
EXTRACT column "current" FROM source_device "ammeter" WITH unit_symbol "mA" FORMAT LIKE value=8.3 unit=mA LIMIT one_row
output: value=8.5 unit=mA
